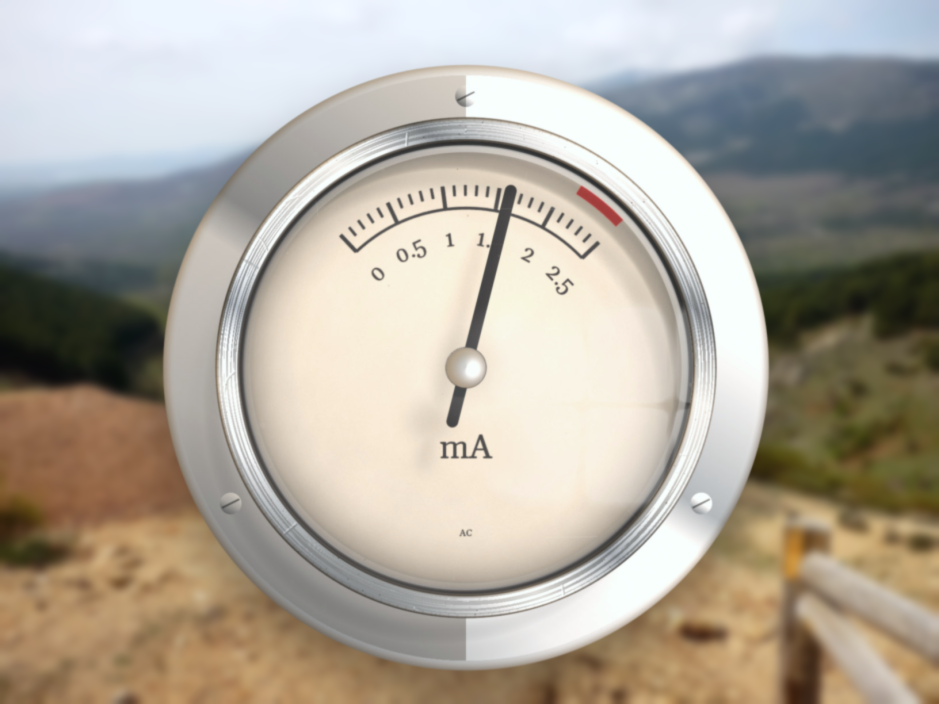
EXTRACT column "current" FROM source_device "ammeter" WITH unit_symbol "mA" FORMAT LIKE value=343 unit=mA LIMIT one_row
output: value=1.6 unit=mA
